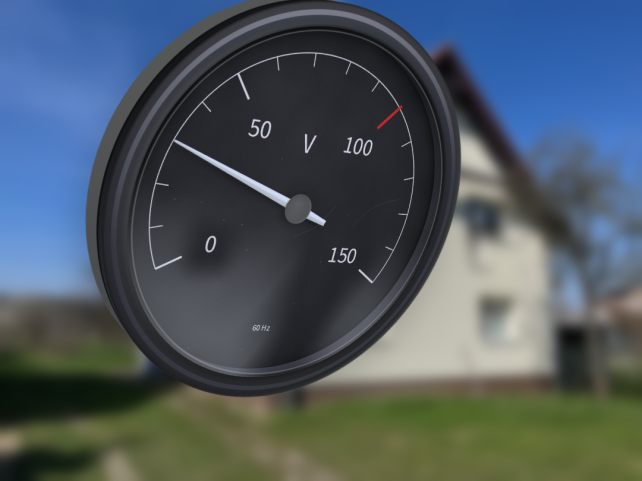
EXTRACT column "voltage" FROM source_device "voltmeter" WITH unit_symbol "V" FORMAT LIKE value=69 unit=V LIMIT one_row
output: value=30 unit=V
